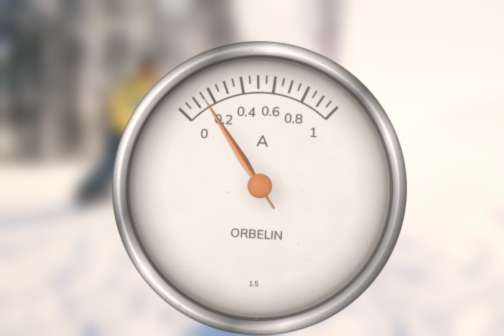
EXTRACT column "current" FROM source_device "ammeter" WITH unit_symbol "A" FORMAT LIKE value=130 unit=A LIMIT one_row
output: value=0.15 unit=A
